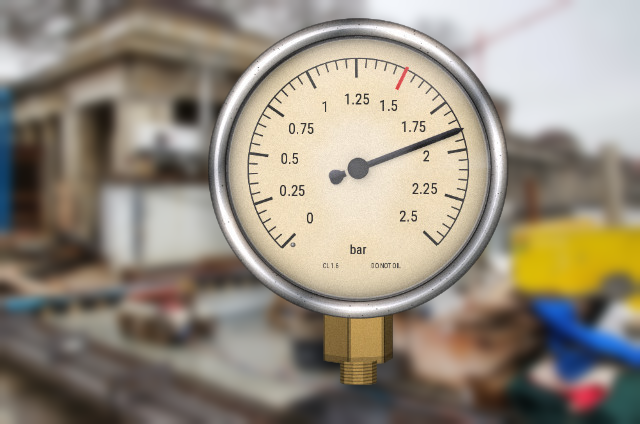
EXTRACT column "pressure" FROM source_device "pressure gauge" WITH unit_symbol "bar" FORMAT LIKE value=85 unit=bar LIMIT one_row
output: value=1.9 unit=bar
